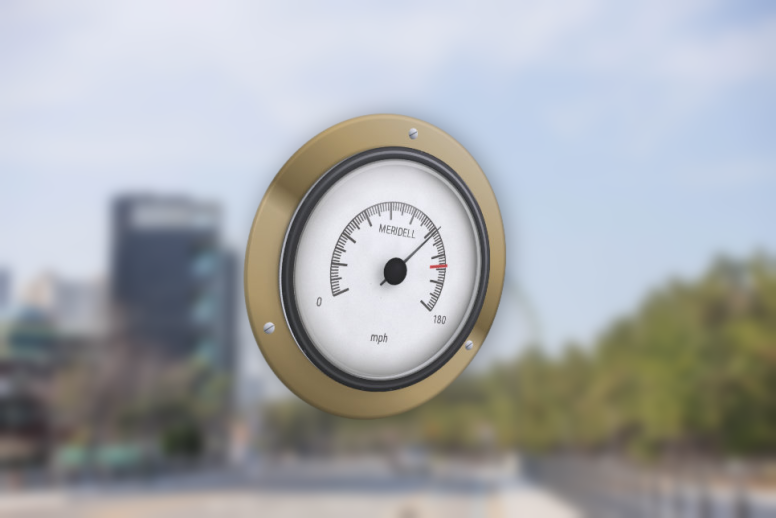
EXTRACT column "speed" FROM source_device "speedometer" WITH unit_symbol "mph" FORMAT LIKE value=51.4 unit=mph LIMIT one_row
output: value=120 unit=mph
